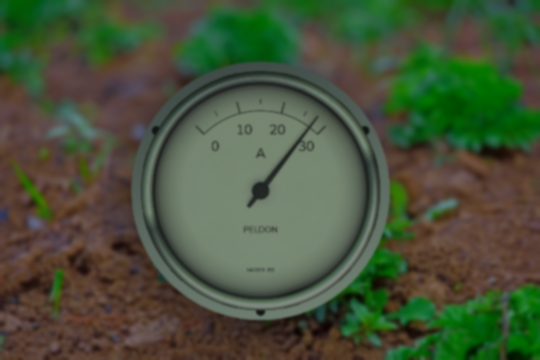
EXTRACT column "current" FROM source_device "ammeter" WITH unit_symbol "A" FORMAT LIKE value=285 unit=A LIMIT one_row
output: value=27.5 unit=A
